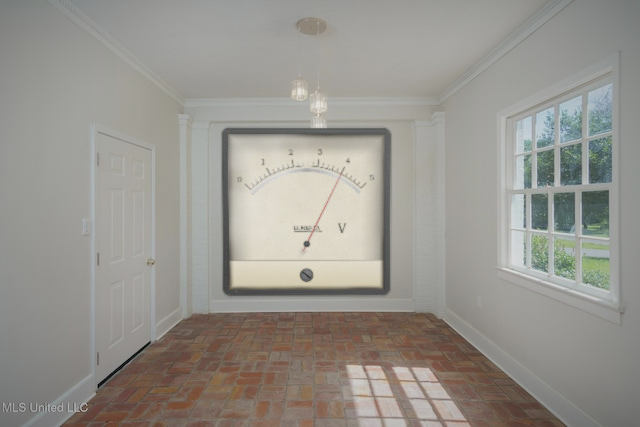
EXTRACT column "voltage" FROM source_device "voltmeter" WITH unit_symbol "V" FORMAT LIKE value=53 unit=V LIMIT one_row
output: value=4 unit=V
